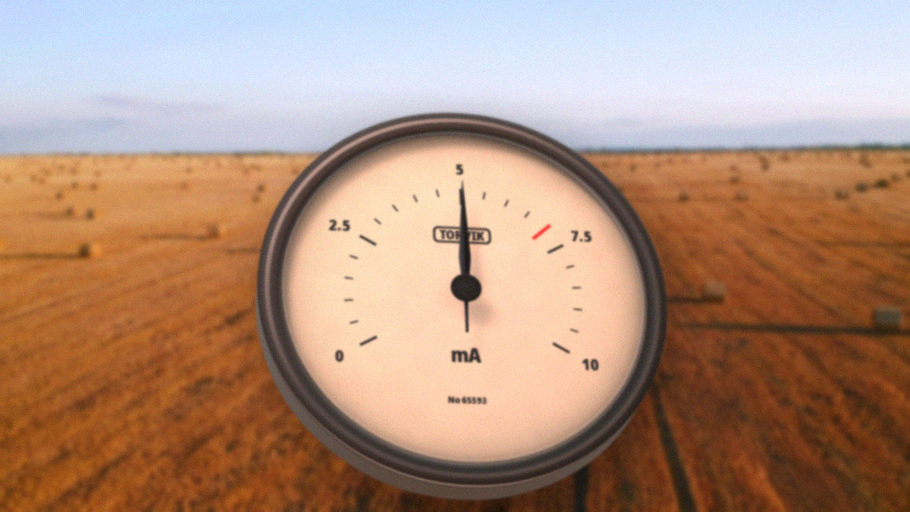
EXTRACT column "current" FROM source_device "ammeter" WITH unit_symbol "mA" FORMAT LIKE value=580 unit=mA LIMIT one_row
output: value=5 unit=mA
